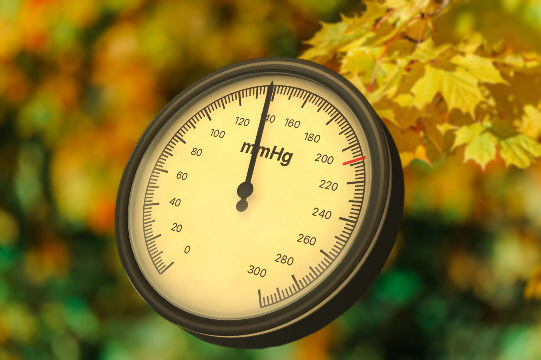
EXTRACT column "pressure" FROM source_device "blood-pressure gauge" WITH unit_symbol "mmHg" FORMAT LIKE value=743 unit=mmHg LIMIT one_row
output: value=140 unit=mmHg
